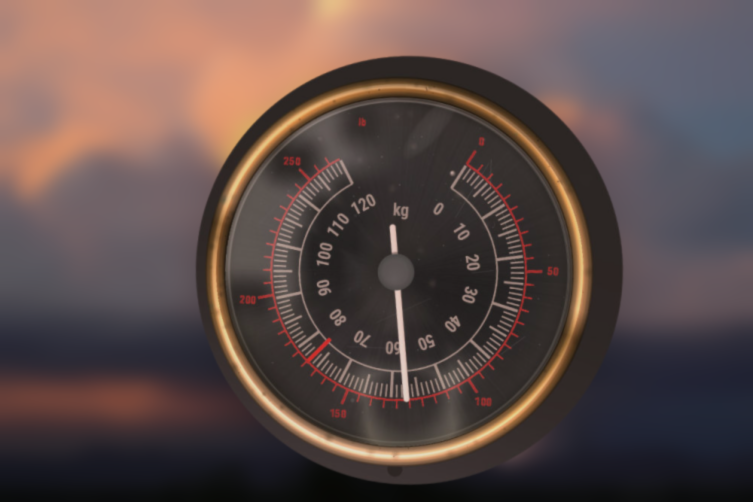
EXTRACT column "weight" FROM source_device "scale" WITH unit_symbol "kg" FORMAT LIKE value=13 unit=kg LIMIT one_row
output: value=57 unit=kg
